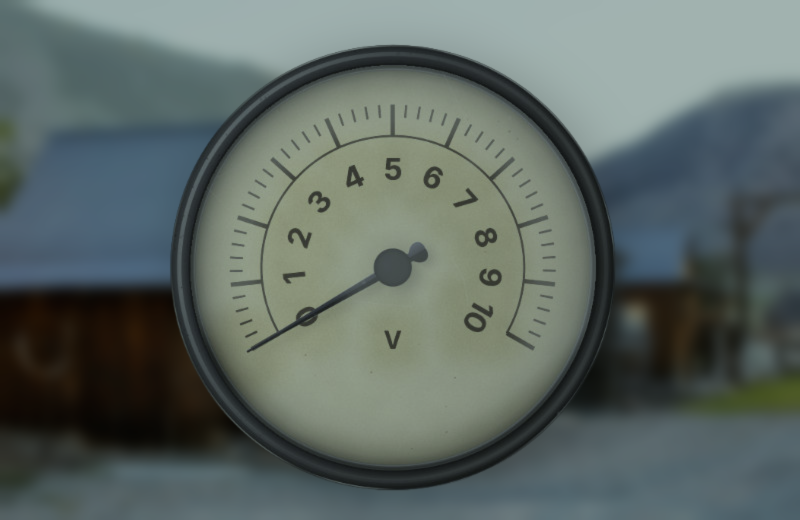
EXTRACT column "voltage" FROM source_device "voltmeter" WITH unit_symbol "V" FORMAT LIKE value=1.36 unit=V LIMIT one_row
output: value=0 unit=V
